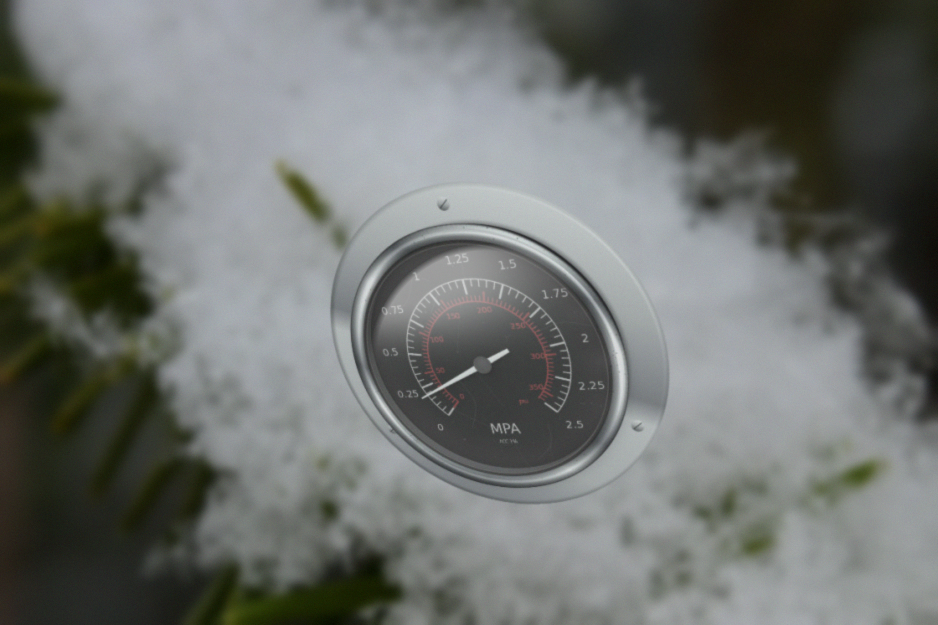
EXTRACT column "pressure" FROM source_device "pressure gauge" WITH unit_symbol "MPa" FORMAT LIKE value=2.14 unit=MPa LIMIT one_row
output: value=0.2 unit=MPa
